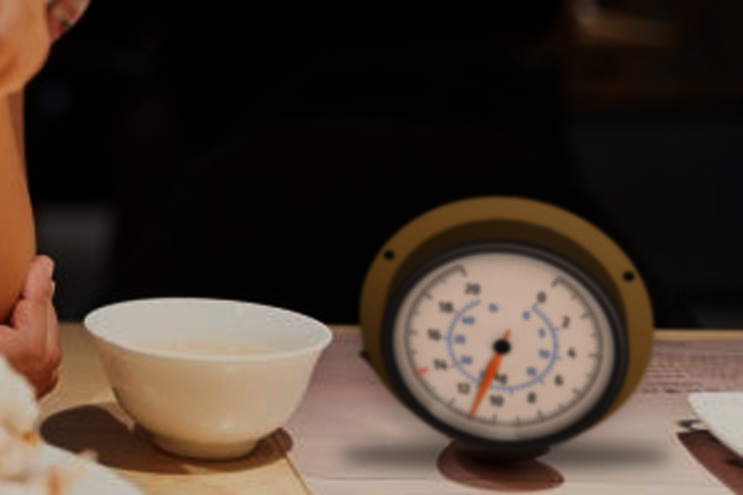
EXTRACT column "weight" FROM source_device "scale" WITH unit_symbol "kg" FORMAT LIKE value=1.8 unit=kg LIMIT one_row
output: value=11 unit=kg
